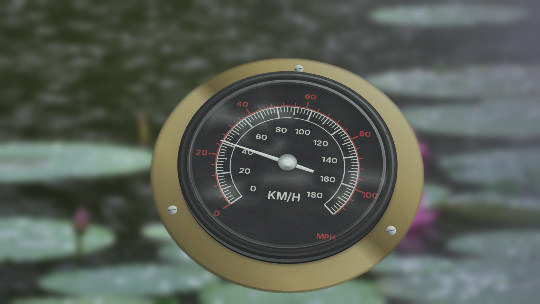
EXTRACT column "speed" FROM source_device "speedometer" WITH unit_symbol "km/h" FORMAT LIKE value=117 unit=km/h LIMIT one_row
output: value=40 unit=km/h
